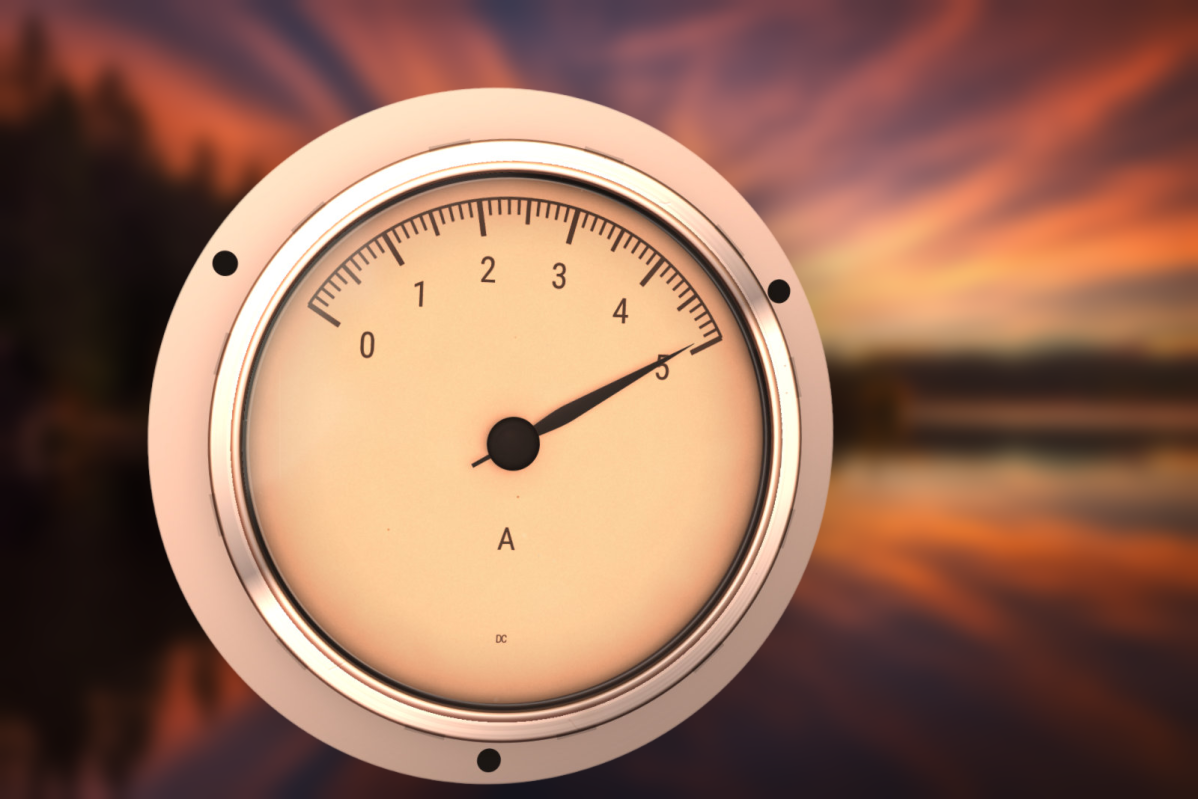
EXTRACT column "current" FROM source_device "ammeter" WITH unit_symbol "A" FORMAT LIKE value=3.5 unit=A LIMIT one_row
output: value=4.9 unit=A
